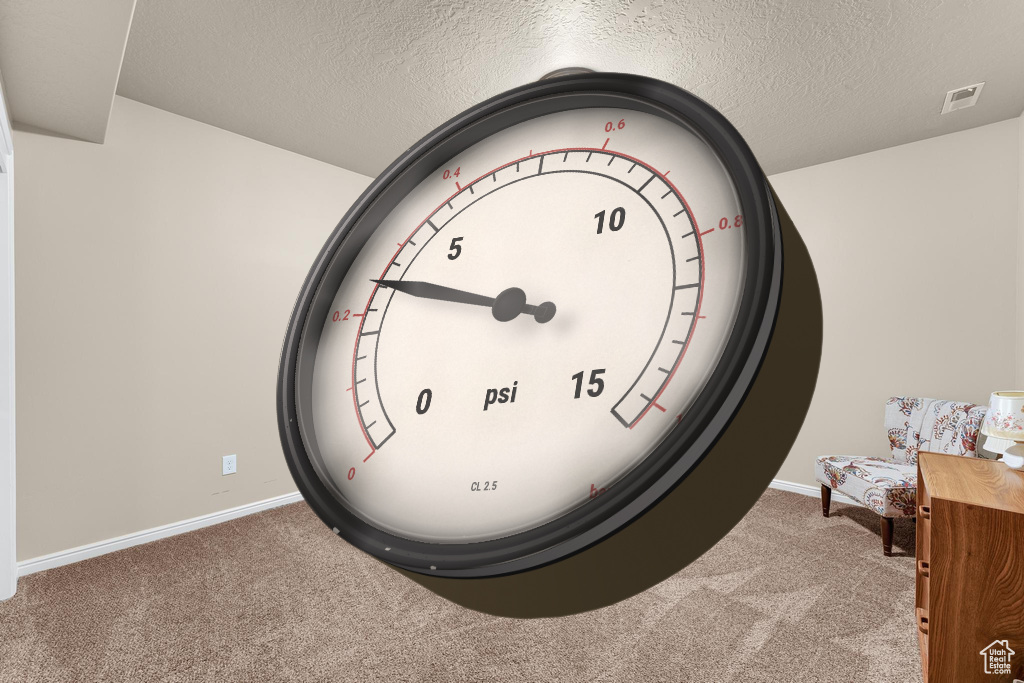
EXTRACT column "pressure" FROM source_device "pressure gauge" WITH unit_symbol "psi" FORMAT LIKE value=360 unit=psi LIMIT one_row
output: value=3.5 unit=psi
